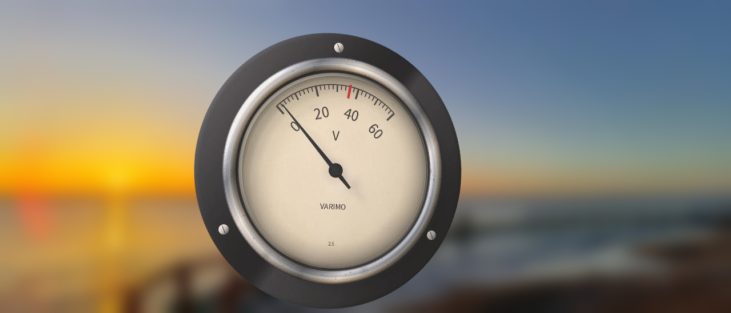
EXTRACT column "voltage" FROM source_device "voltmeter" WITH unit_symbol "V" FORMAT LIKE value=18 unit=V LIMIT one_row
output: value=2 unit=V
